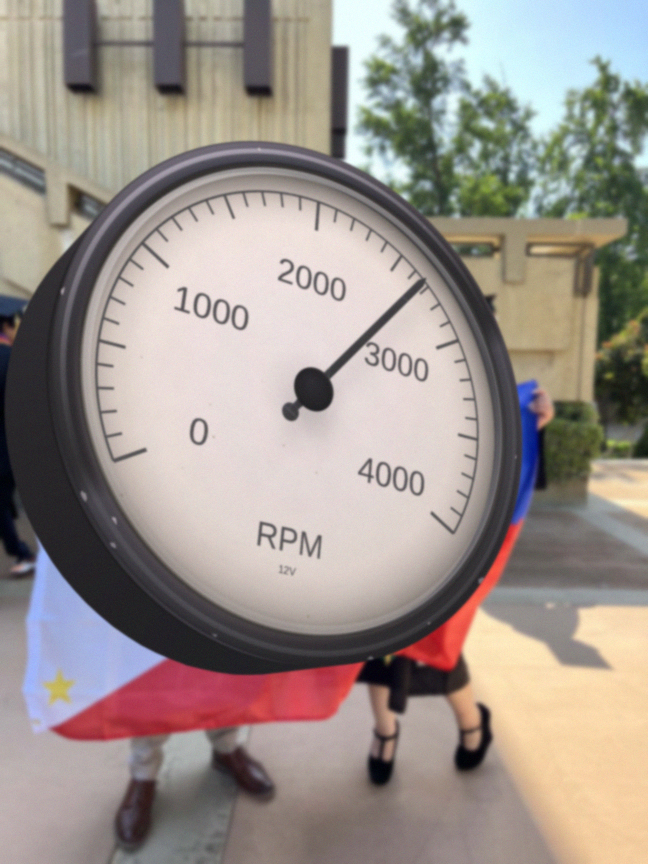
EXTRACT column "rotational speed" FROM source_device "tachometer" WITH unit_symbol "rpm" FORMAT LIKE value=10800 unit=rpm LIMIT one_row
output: value=2650 unit=rpm
